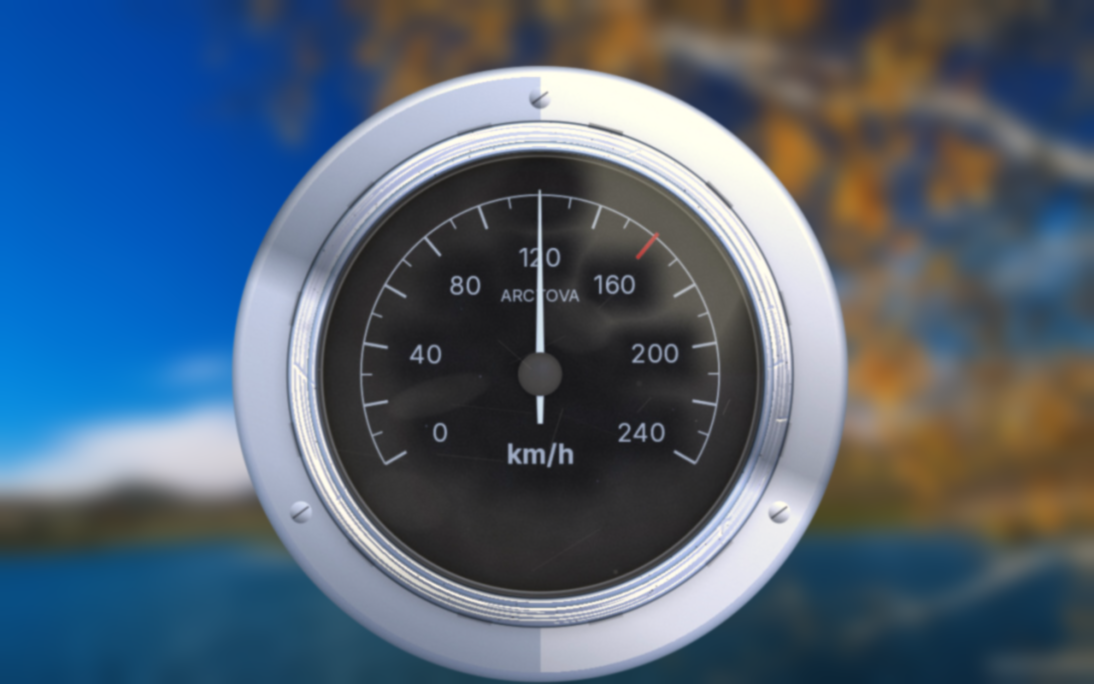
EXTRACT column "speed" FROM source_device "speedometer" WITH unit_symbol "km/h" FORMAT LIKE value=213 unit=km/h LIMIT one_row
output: value=120 unit=km/h
